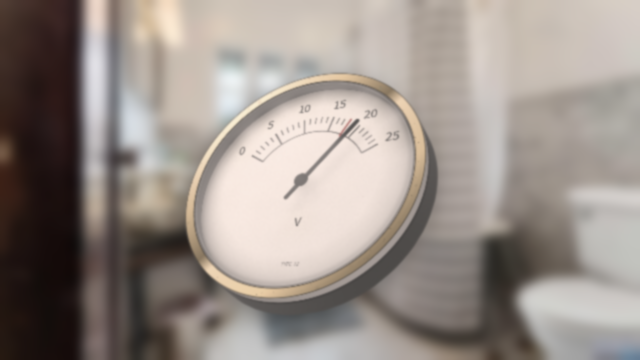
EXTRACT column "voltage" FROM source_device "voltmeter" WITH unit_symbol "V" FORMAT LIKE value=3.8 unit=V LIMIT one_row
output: value=20 unit=V
